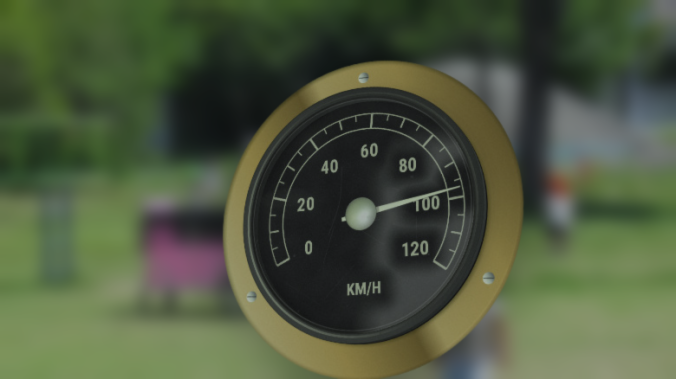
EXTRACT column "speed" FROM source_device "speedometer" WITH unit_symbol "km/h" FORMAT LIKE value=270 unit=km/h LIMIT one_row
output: value=97.5 unit=km/h
